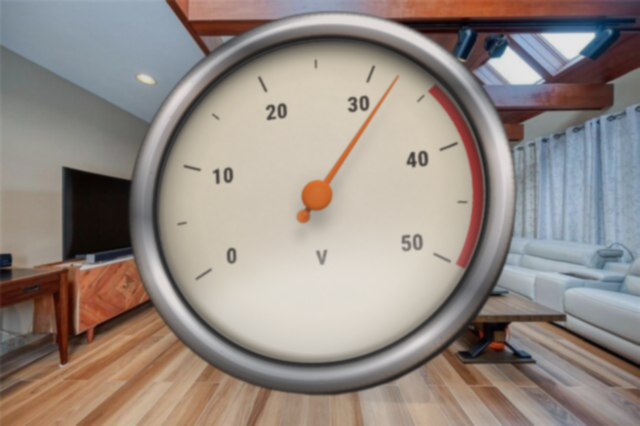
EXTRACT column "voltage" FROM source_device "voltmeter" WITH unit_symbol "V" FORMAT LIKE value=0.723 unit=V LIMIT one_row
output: value=32.5 unit=V
